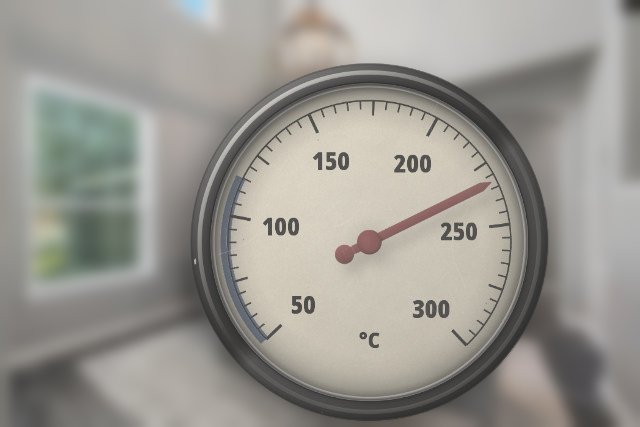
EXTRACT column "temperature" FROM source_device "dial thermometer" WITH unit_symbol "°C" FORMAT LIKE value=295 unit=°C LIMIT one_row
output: value=232.5 unit=°C
